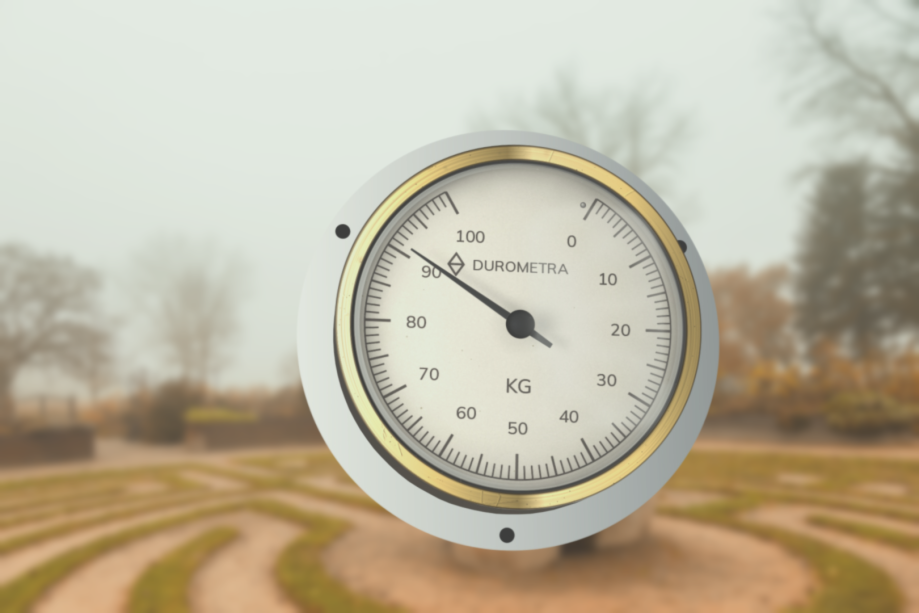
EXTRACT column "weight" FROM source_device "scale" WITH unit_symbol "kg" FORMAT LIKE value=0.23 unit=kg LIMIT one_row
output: value=91 unit=kg
